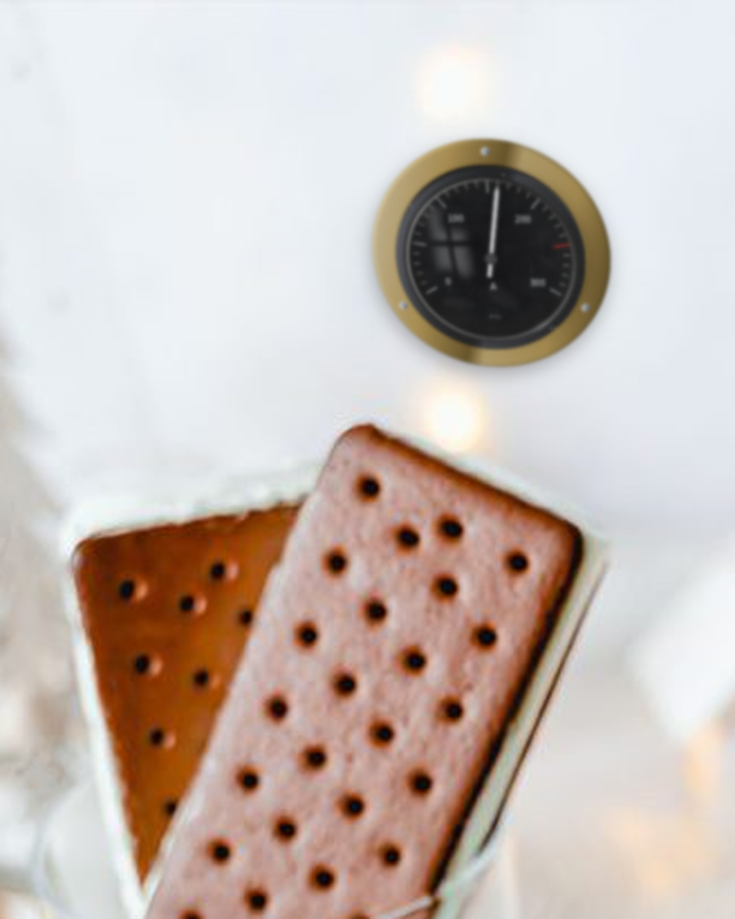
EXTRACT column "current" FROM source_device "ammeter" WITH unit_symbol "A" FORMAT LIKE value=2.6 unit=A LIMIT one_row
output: value=160 unit=A
